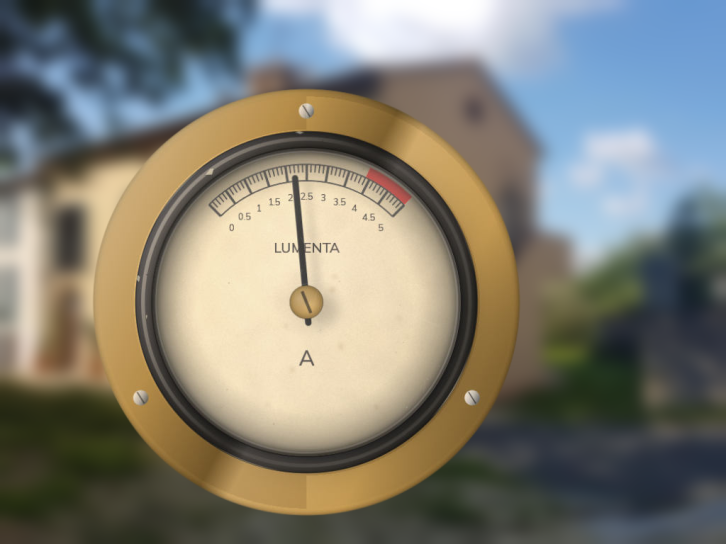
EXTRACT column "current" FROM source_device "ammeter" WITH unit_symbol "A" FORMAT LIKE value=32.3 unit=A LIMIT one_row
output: value=2.2 unit=A
